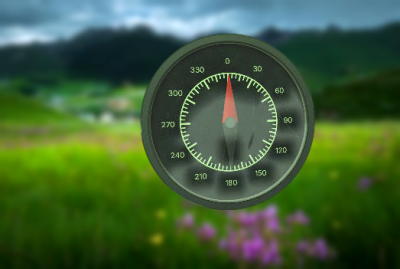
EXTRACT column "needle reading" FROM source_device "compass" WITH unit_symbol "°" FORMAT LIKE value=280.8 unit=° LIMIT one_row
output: value=0 unit=°
